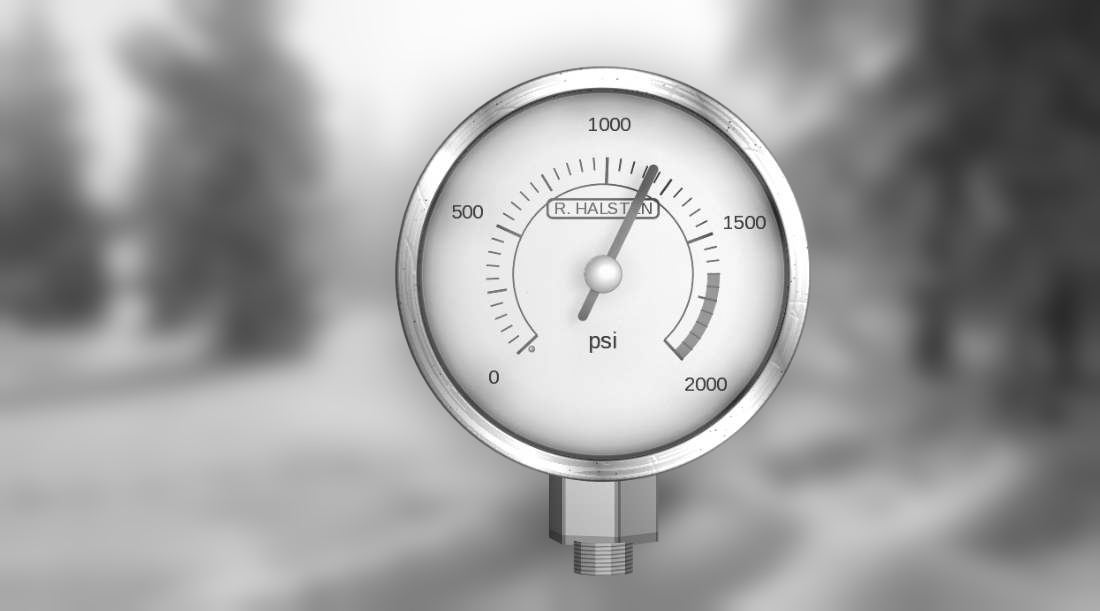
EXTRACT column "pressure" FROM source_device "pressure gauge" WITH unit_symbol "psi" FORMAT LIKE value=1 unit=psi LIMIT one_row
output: value=1175 unit=psi
